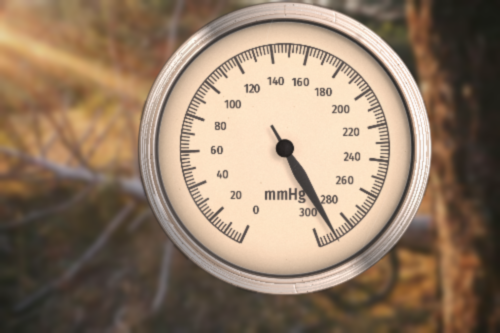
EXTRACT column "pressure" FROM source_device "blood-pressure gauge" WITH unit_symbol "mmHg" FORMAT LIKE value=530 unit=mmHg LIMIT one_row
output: value=290 unit=mmHg
